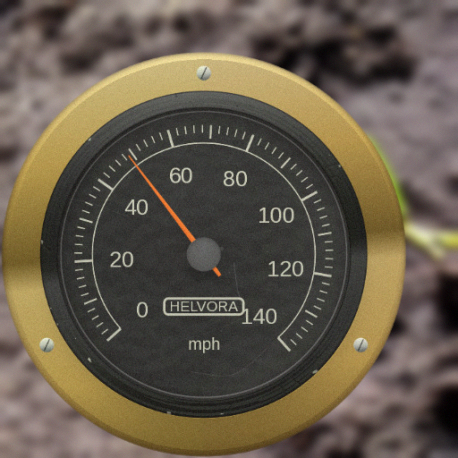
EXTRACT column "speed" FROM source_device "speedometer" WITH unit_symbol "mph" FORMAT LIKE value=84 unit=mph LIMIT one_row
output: value=49 unit=mph
